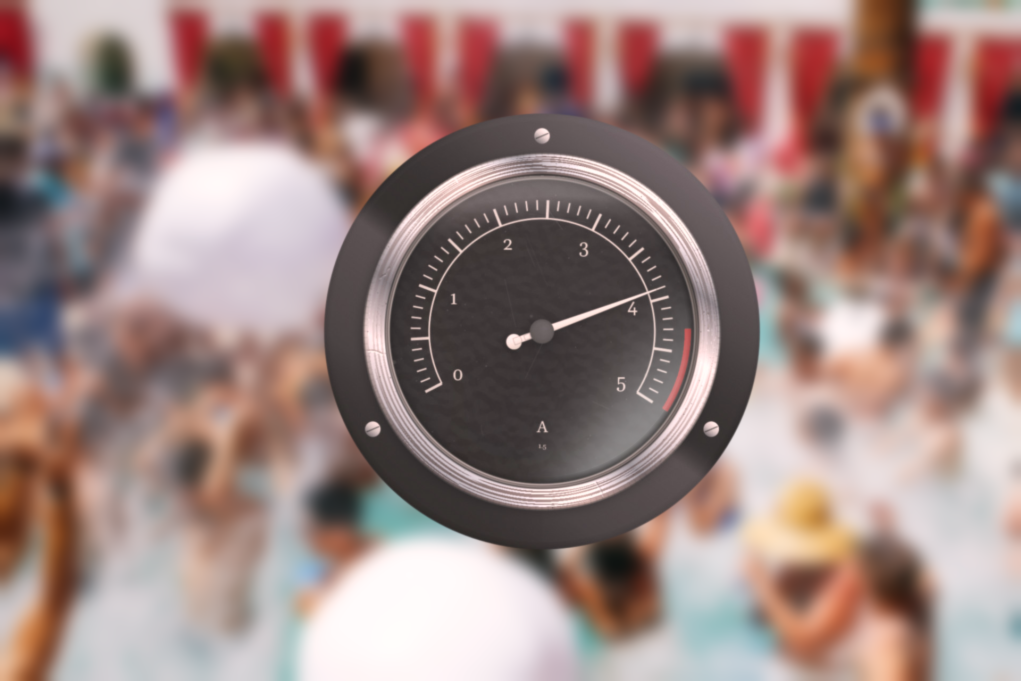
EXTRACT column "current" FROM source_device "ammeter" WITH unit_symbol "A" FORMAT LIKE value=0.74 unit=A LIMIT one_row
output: value=3.9 unit=A
